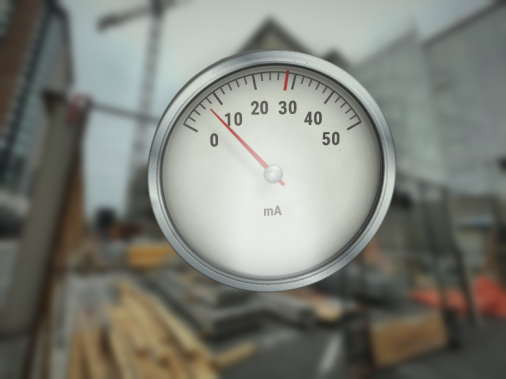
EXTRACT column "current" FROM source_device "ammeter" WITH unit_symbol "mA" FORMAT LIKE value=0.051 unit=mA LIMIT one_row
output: value=7 unit=mA
